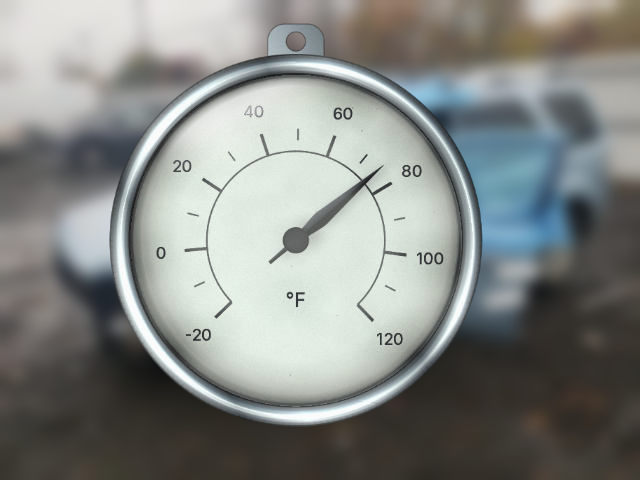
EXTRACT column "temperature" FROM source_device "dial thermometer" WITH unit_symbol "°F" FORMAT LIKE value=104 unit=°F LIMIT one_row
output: value=75 unit=°F
